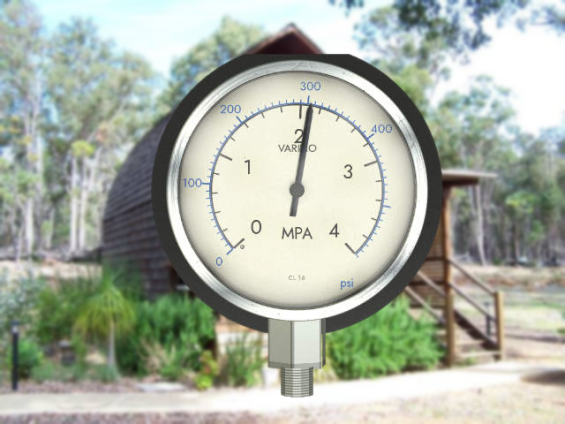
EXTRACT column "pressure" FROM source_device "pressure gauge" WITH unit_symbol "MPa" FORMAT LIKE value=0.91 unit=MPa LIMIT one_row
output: value=2.1 unit=MPa
